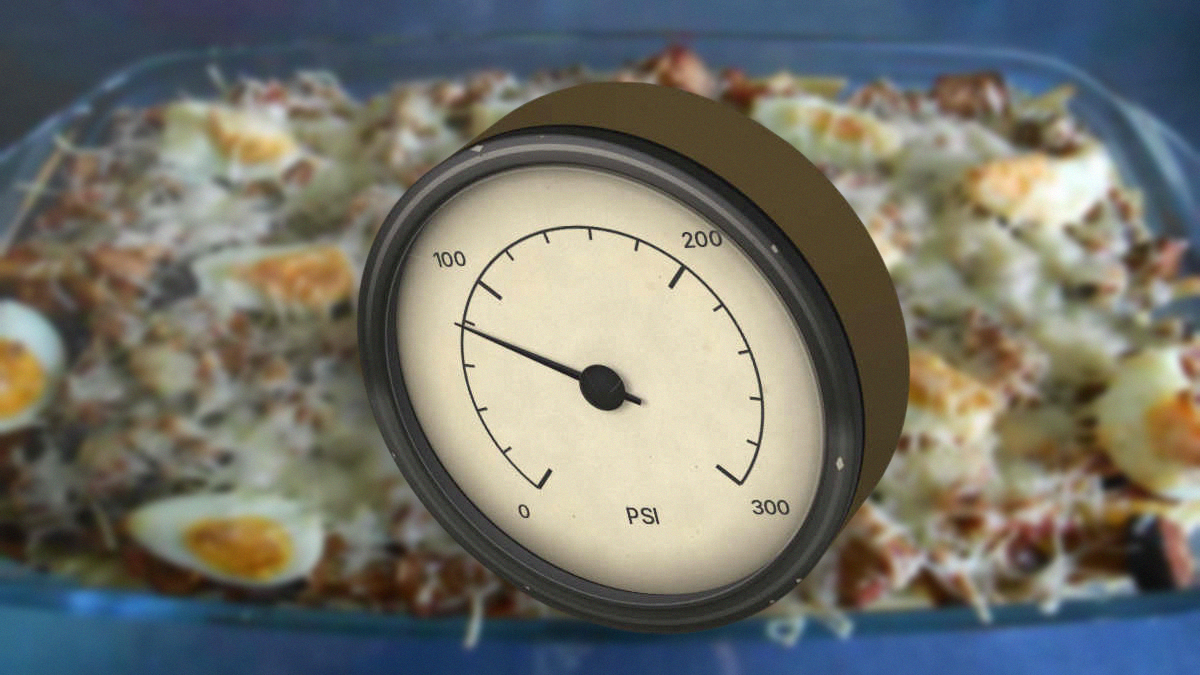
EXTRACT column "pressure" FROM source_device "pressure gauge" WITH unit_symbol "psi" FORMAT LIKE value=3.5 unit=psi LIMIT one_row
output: value=80 unit=psi
